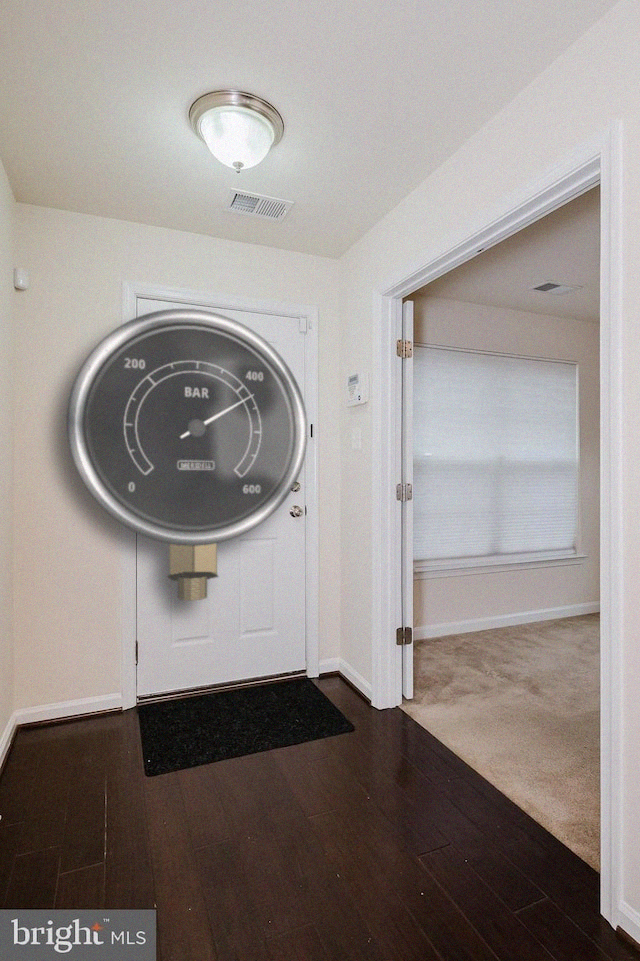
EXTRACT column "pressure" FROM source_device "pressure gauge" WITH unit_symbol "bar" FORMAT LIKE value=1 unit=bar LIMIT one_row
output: value=425 unit=bar
